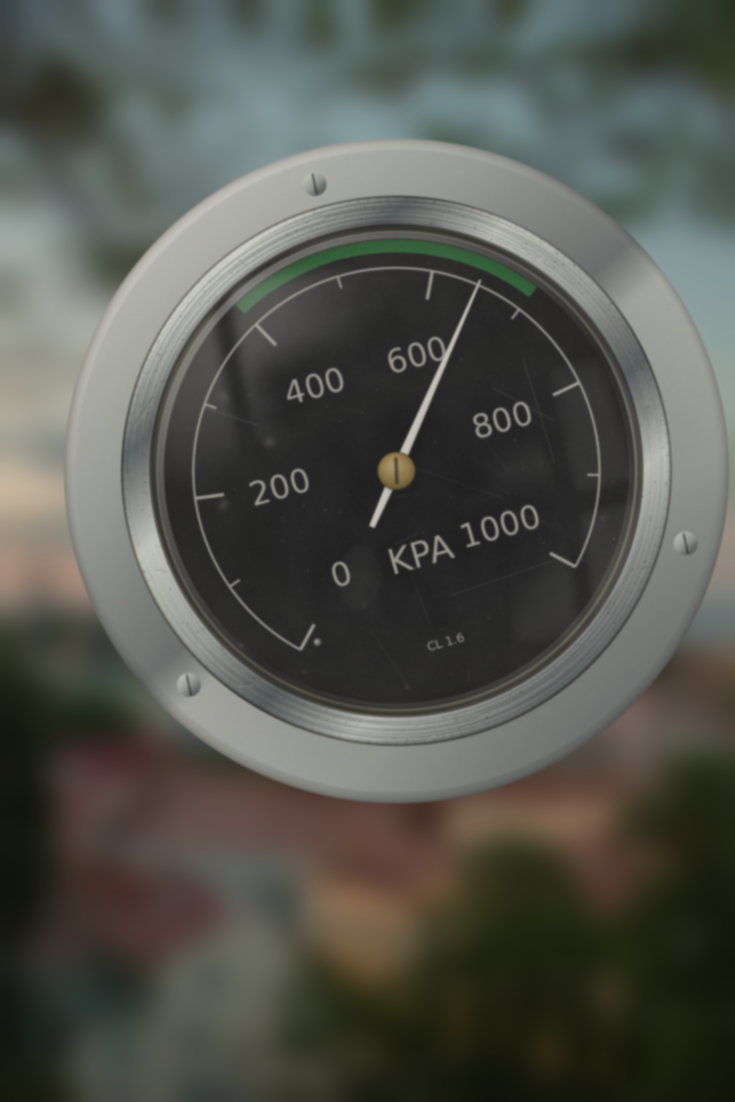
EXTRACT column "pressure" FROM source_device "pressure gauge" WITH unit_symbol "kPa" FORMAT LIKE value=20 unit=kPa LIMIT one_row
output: value=650 unit=kPa
